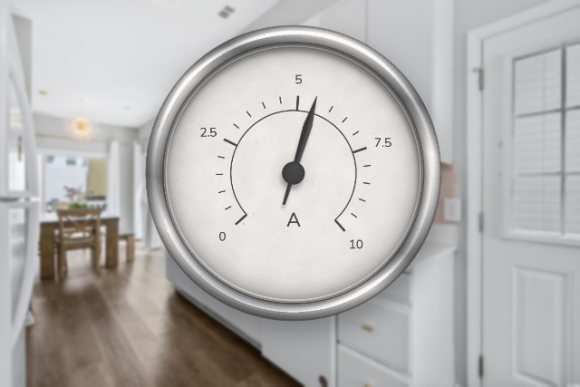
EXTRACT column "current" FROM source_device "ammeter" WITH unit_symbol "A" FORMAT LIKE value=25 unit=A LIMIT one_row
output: value=5.5 unit=A
